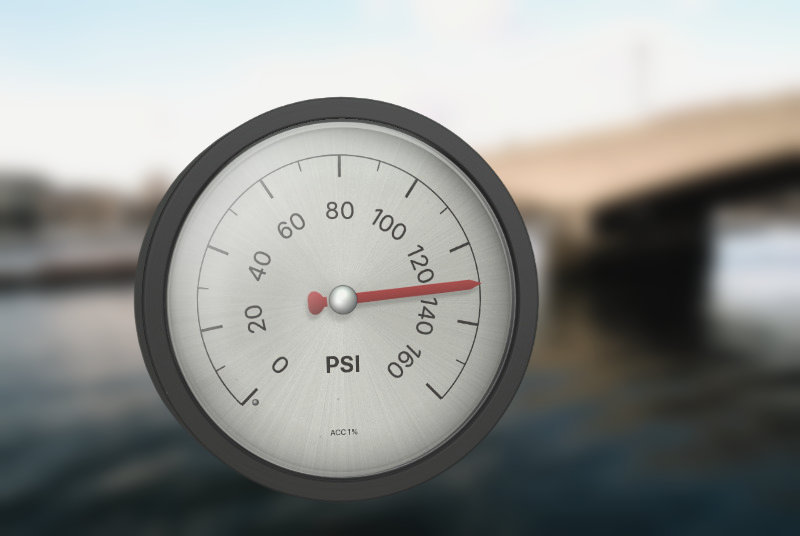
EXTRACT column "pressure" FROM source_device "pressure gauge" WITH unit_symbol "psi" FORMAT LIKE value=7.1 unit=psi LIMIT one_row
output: value=130 unit=psi
